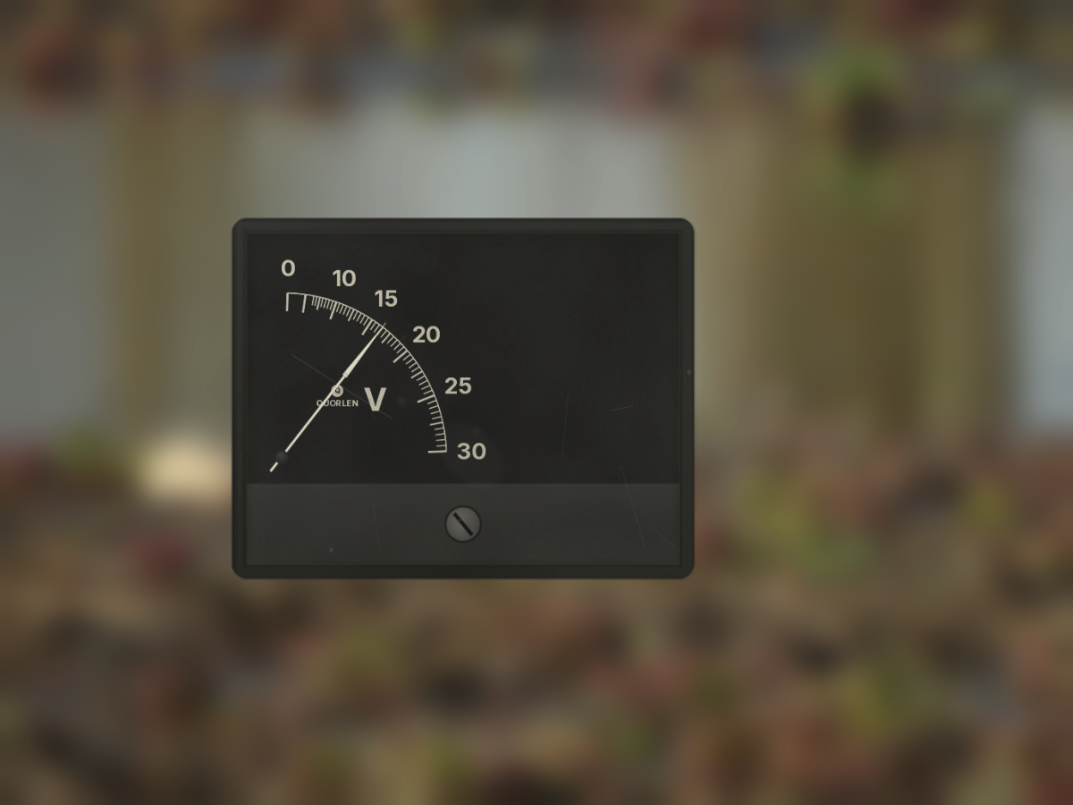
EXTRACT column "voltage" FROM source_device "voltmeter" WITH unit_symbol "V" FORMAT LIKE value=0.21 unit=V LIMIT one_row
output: value=16.5 unit=V
